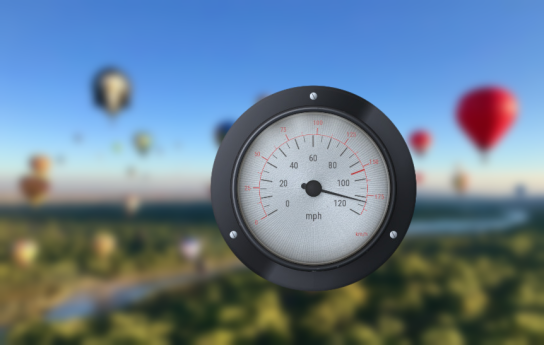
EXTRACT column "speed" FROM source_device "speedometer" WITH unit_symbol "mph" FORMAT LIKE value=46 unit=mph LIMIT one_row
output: value=112.5 unit=mph
